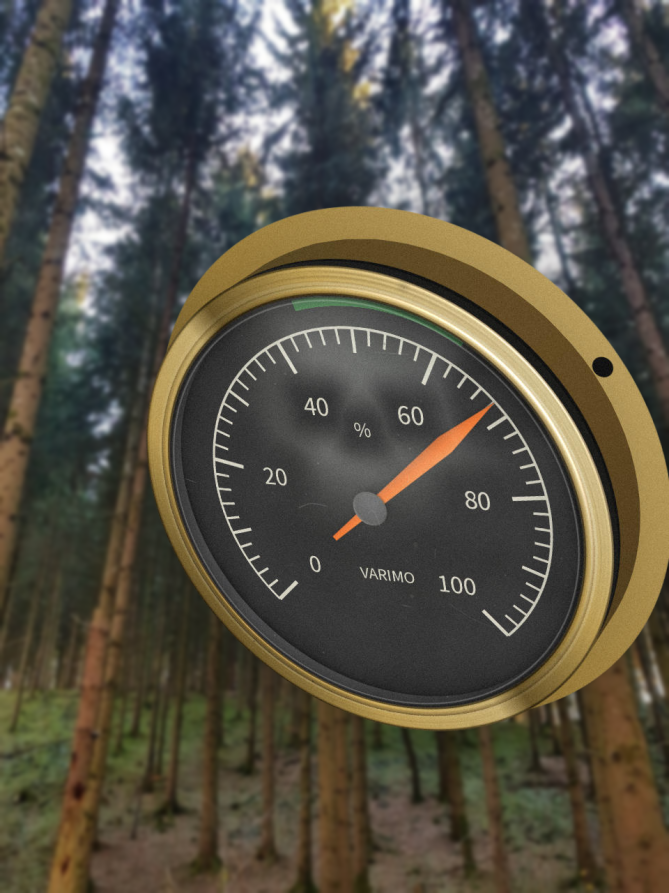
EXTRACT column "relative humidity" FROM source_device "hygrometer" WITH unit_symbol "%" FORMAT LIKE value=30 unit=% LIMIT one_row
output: value=68 unit=%
